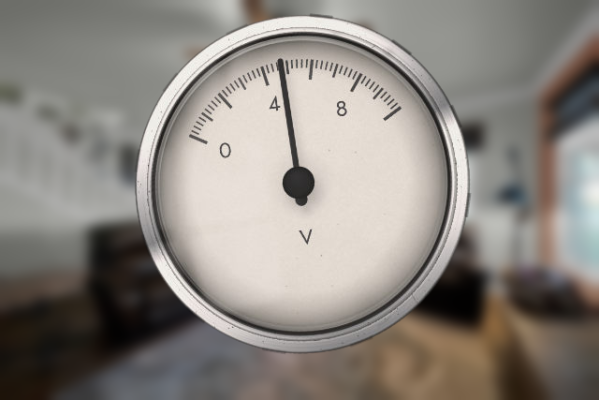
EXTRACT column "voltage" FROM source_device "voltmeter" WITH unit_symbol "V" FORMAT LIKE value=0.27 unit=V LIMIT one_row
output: value=4.8 unit=V
